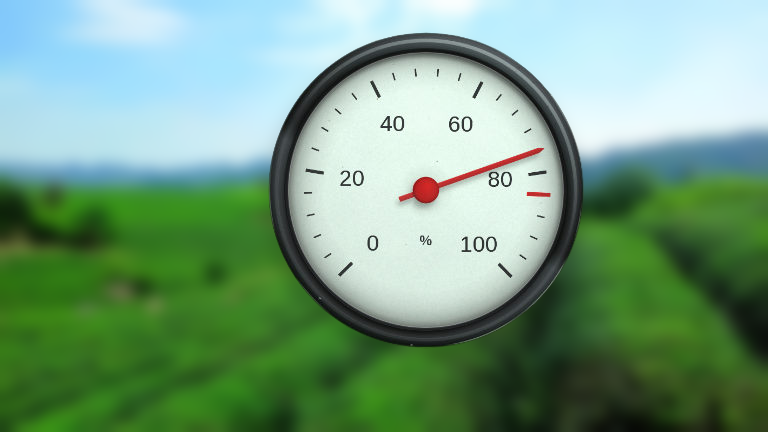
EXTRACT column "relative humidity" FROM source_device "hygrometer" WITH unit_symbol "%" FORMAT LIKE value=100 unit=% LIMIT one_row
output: value=76 unit=%
